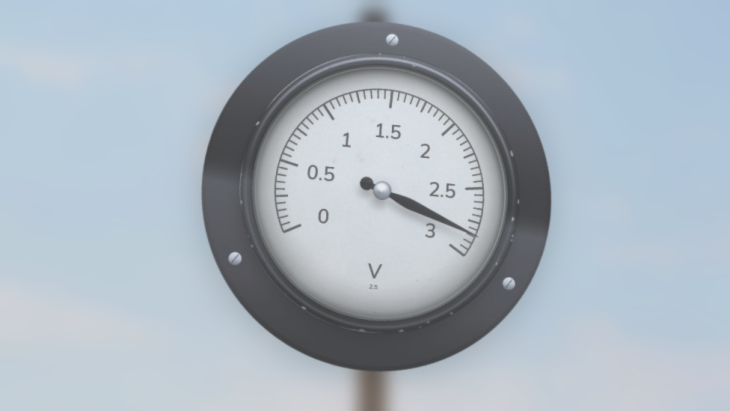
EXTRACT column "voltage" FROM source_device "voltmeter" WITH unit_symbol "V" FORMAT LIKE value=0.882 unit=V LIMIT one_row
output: value=2.85 unit=V
